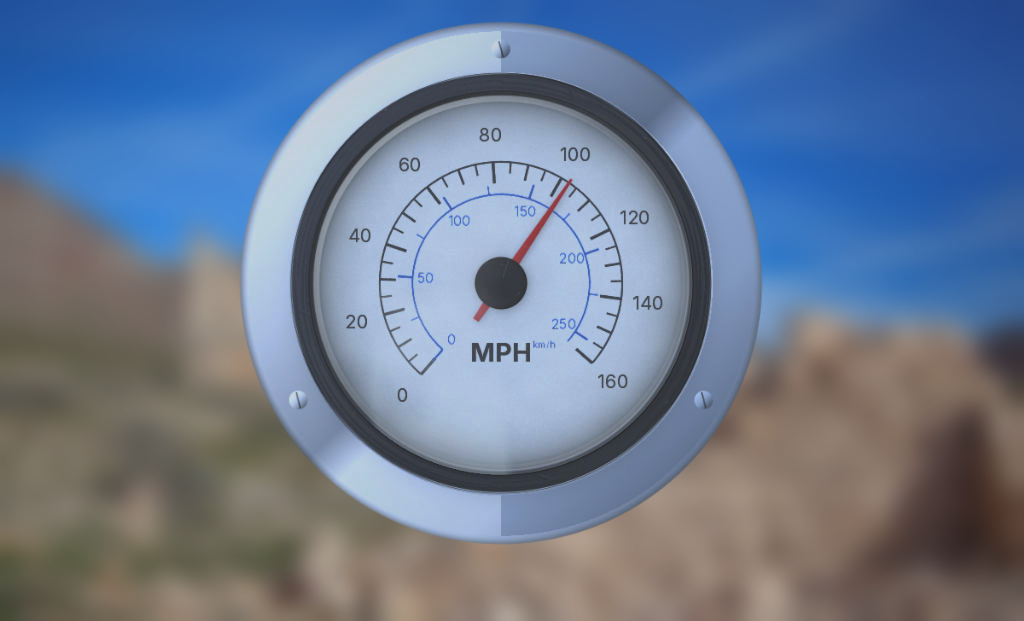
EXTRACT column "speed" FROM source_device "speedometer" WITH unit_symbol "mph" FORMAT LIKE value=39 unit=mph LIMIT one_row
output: value=102.5 unit=mph
